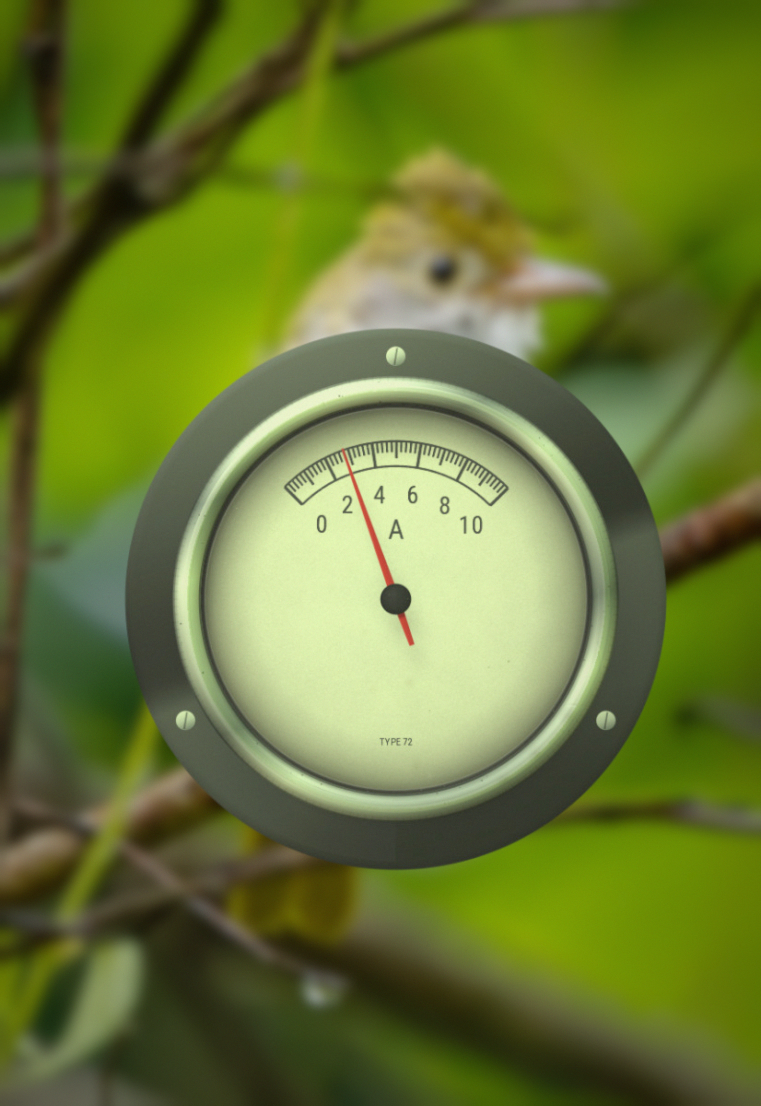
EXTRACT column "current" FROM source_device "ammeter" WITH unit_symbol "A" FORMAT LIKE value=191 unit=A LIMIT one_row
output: value=2.8 unit=A
